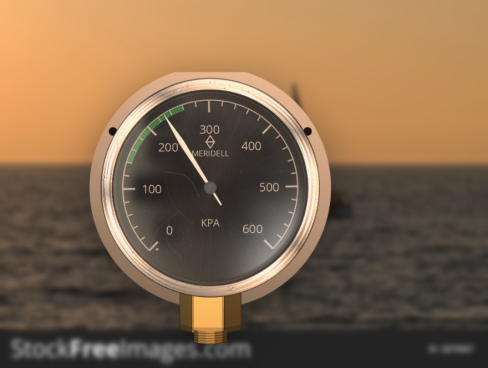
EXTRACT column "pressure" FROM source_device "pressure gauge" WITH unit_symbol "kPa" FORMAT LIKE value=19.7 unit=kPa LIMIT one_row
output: value=230 unit=kPa
